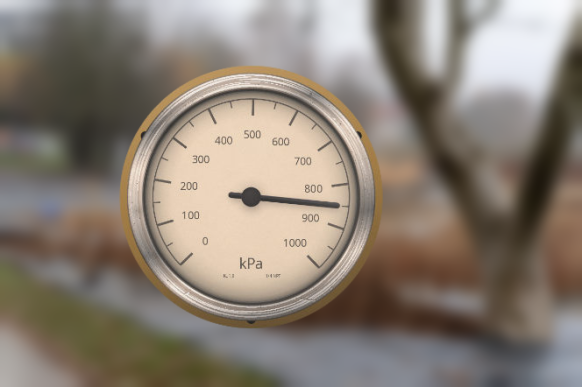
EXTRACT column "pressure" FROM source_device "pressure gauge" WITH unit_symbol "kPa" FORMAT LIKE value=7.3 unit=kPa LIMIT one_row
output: value=850 unit=kPa
